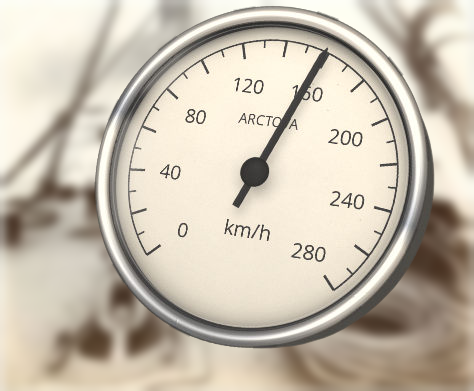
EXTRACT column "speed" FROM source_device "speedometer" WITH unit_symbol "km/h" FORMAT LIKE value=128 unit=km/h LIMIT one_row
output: value=160 unit=km/h
